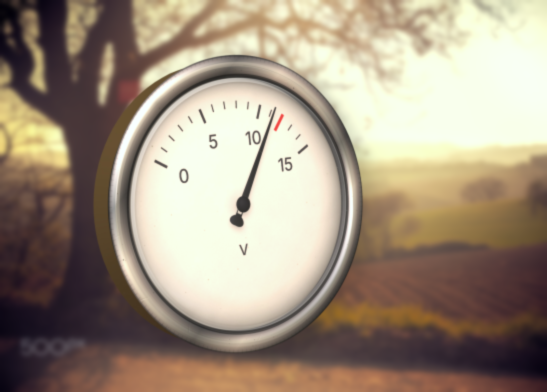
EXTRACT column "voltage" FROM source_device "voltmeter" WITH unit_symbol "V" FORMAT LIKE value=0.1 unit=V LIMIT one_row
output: value=11 unit=V
